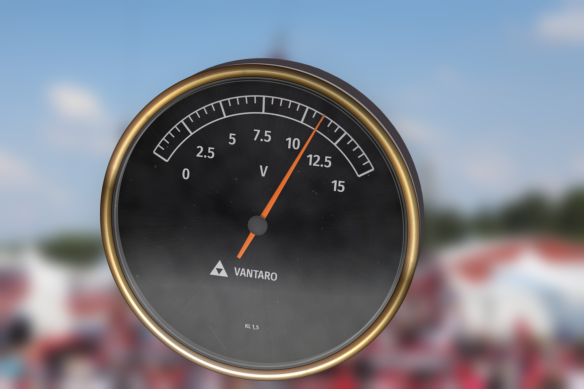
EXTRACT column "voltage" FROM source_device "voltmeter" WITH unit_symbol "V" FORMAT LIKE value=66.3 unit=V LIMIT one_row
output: value=11 unit=V
